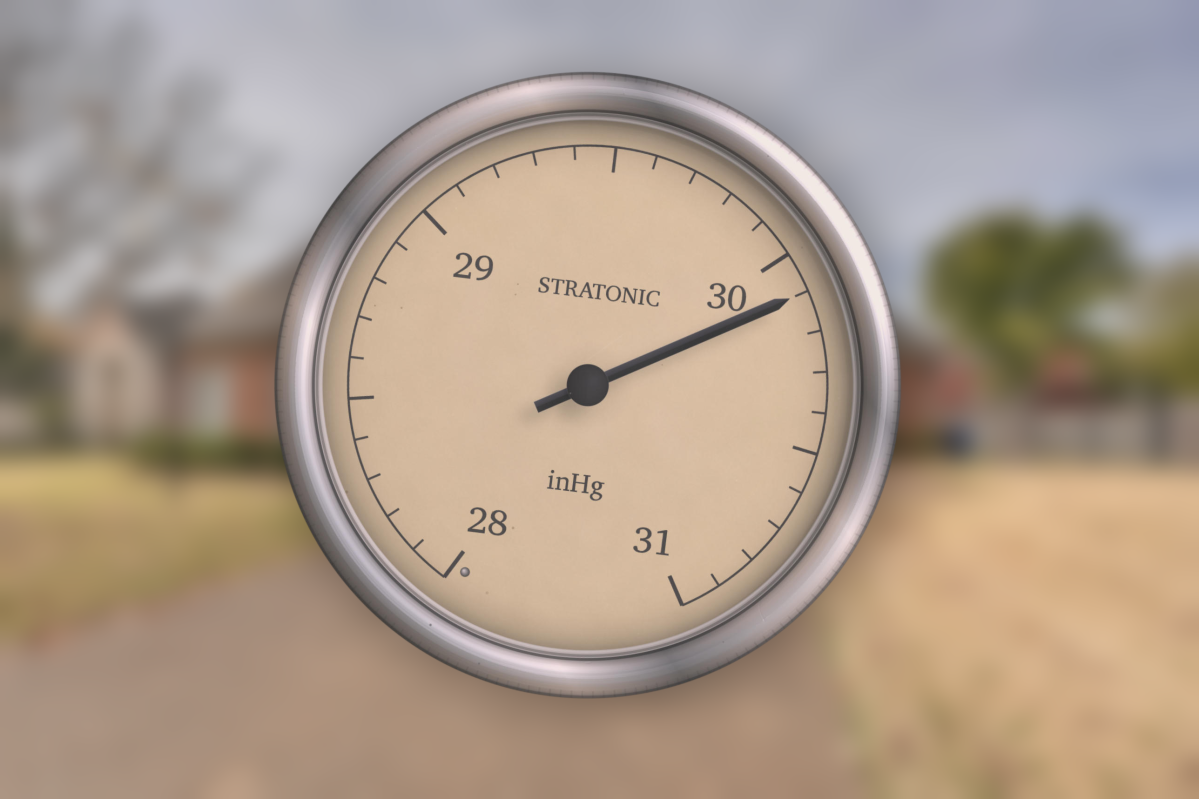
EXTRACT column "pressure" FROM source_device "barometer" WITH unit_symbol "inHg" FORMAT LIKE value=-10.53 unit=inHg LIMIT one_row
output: value=30.1 unit=inHg
